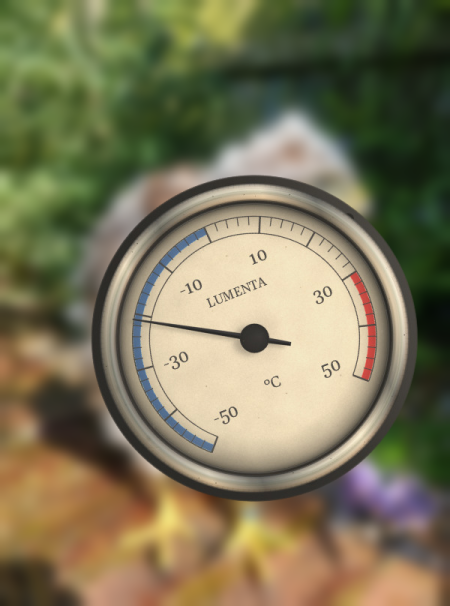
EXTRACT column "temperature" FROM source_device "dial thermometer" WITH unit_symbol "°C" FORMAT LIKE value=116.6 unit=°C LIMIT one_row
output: value=-21 unit=°C
